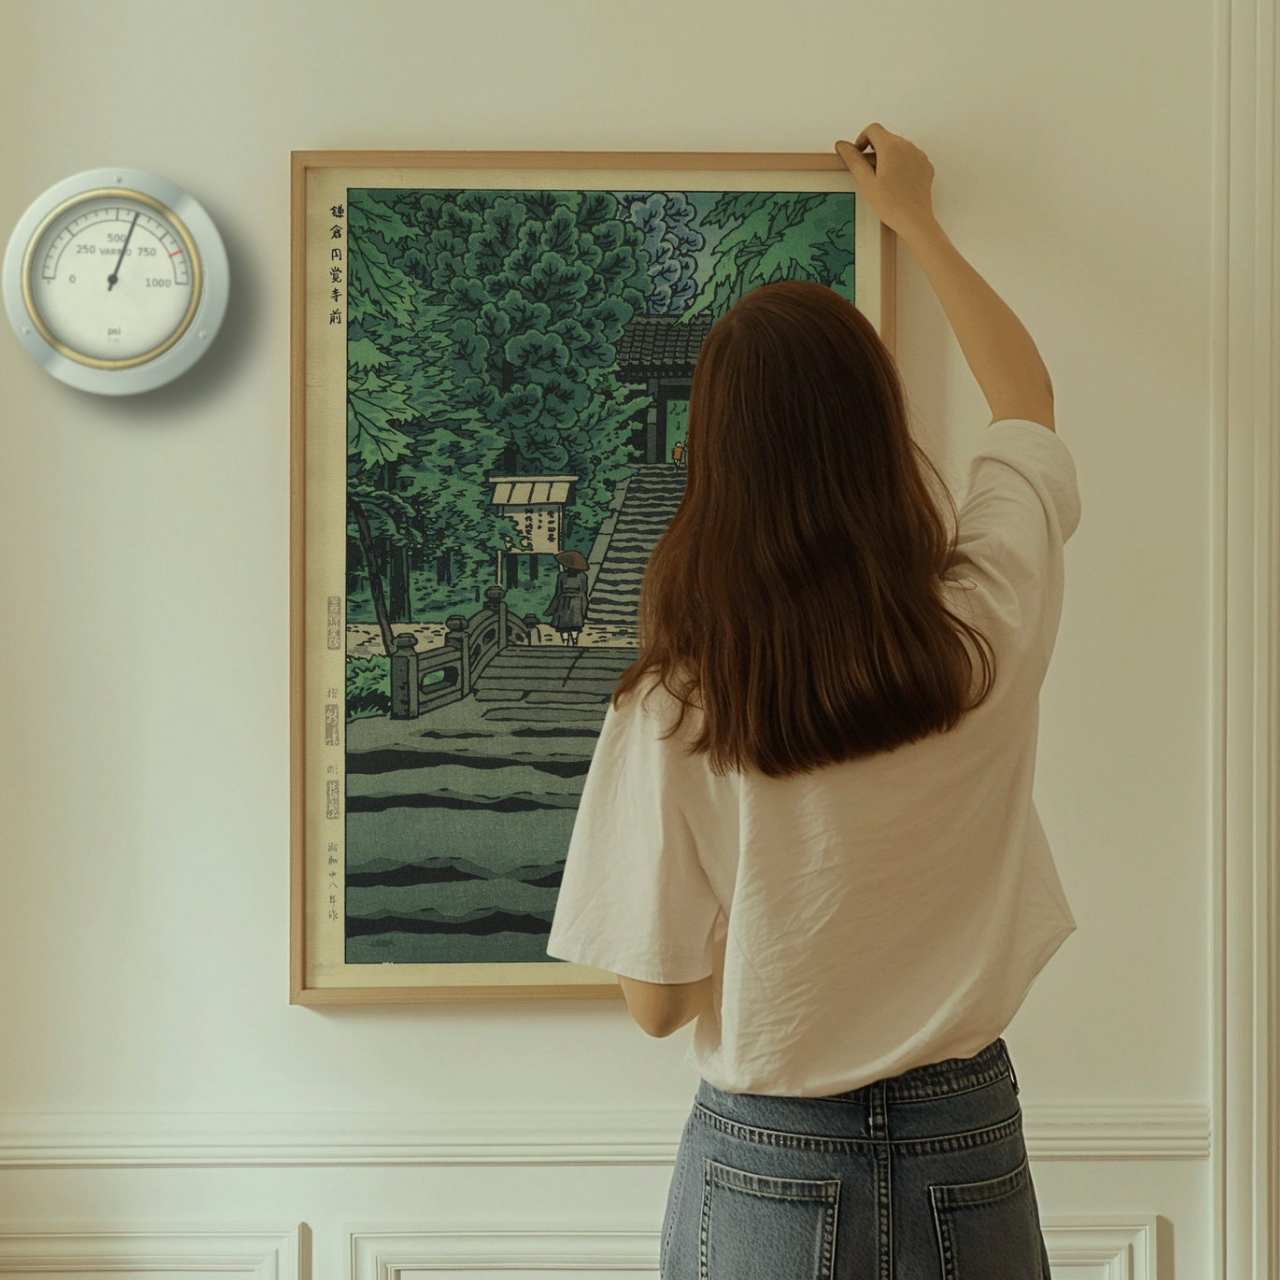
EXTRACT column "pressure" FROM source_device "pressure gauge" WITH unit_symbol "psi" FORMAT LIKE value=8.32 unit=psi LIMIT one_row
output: value=600 unit=psi
